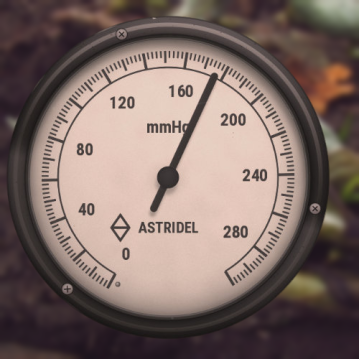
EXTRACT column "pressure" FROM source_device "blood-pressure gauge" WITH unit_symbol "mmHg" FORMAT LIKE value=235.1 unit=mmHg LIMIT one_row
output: value=176 unit=mmHg
